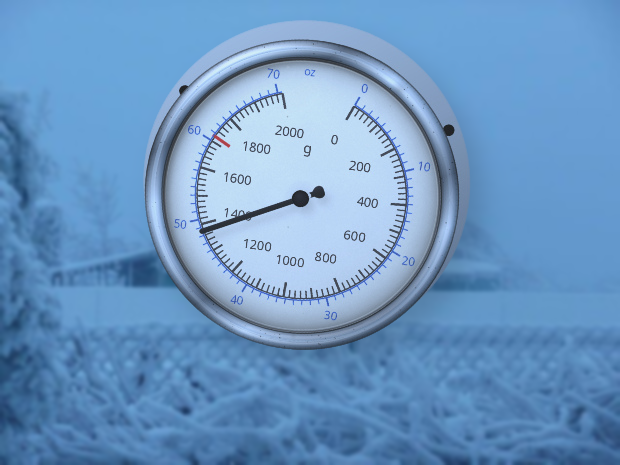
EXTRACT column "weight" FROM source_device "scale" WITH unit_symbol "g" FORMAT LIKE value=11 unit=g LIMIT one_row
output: value=1380 unit=g
